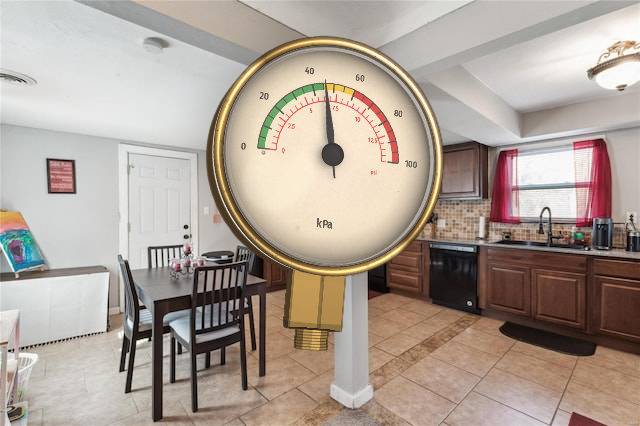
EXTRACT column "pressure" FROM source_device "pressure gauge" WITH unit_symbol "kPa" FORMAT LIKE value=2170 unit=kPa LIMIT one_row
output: value=45 unit=kPa
